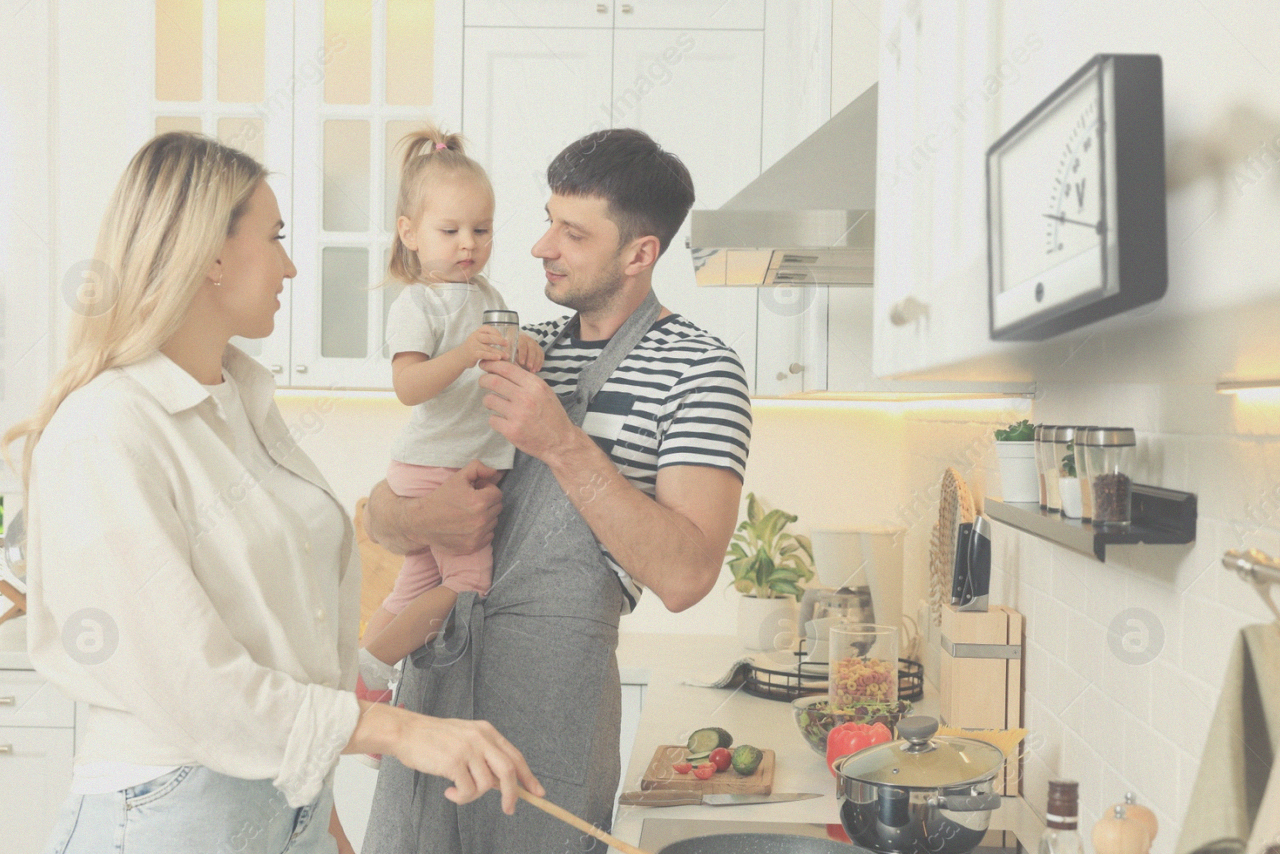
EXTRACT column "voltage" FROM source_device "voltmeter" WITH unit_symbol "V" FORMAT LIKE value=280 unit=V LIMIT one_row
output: value=20 unit=V
